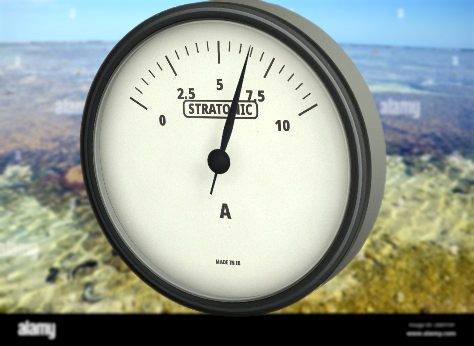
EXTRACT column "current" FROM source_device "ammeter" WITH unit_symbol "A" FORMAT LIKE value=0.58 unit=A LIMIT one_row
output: value=6.5 unit=A
